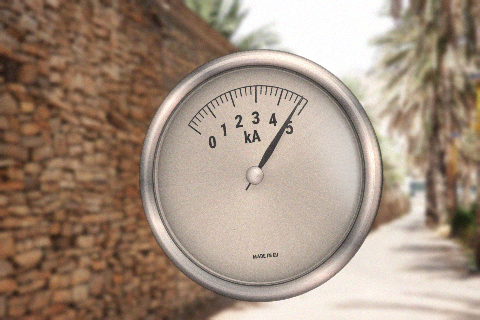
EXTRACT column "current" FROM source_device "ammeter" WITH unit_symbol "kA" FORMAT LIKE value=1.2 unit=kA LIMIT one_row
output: value=4.8 unit=kA
